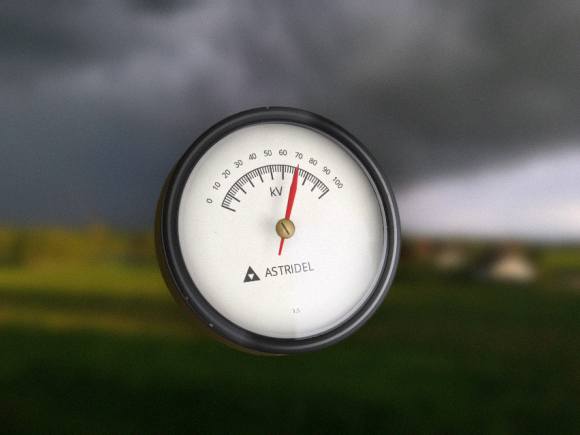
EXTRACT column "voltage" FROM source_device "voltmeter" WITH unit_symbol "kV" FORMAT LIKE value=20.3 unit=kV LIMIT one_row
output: value=70 unit=kV
